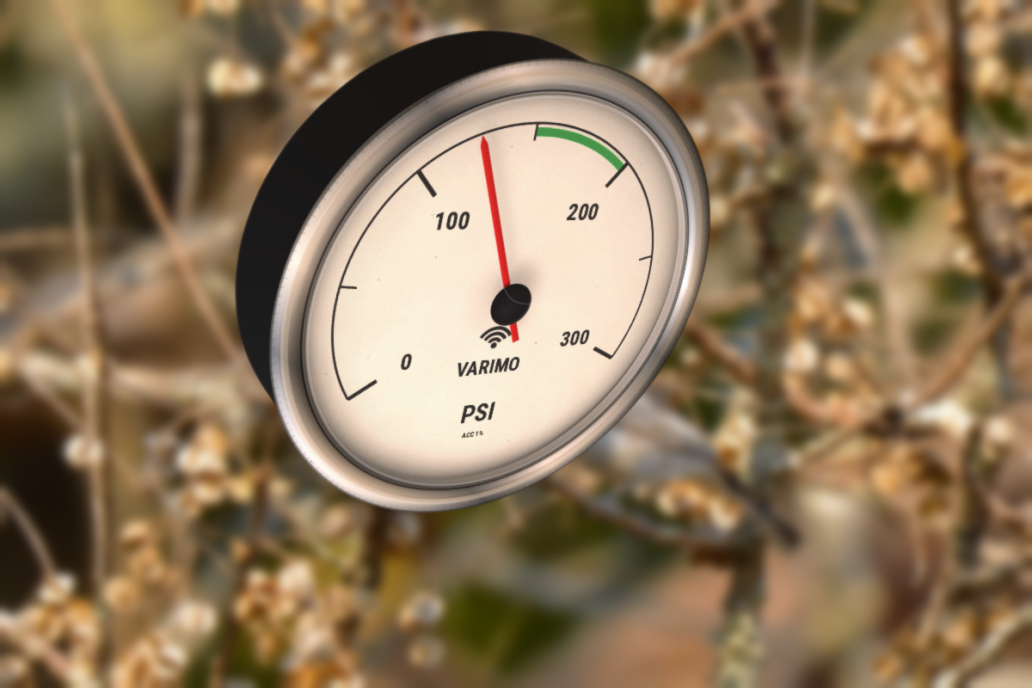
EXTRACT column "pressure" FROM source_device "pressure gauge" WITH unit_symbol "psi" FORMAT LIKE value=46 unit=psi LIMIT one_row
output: value=125 unit=psi
